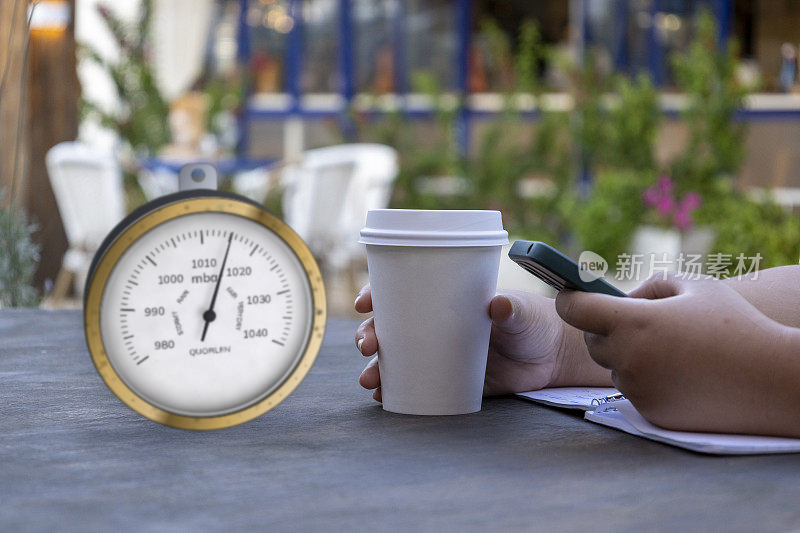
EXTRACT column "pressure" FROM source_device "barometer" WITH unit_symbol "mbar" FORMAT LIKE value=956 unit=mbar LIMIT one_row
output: value=1015 unit=mbar
